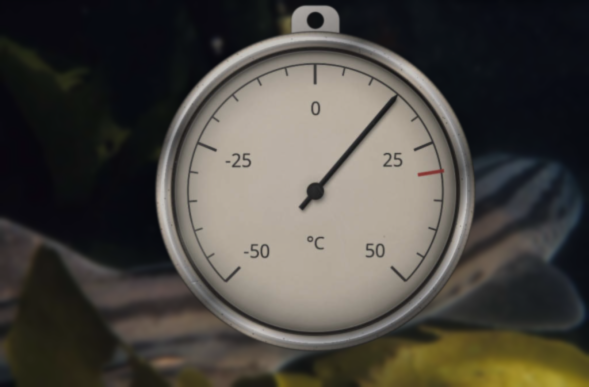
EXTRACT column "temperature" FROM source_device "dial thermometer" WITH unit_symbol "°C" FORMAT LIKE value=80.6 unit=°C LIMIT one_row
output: value=15 unit=°C
